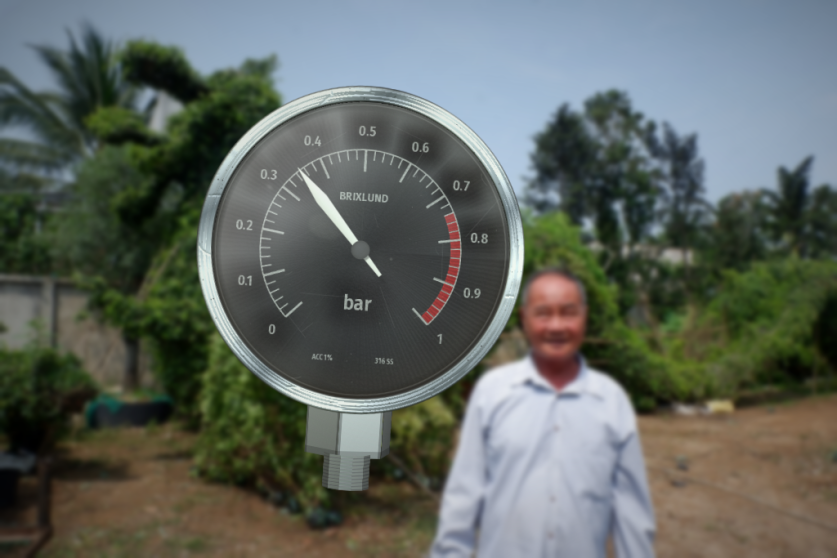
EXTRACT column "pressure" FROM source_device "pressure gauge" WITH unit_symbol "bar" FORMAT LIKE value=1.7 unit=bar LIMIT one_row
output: value=0.35 unit=bar
